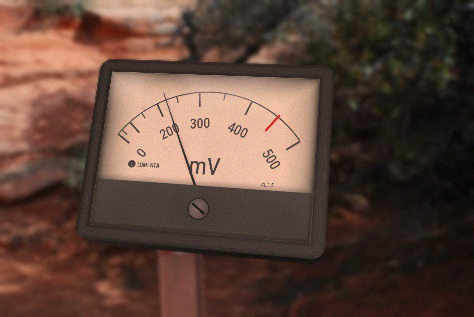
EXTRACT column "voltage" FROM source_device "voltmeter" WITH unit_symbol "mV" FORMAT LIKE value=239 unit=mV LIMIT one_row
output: value=225 unit=mV
